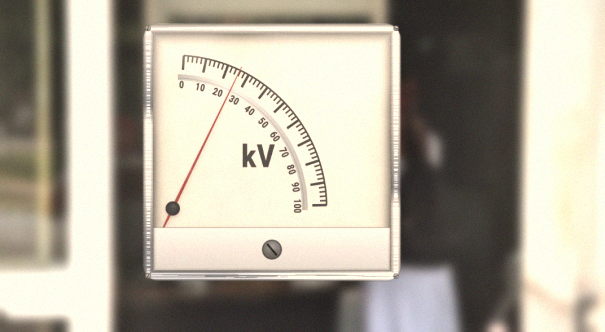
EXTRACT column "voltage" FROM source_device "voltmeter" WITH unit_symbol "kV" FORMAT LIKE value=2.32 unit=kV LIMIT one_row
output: value=26 unit=kV
